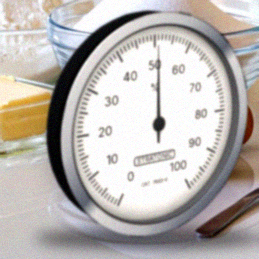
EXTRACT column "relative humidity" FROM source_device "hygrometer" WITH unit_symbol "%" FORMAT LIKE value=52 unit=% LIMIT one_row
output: value=50 unit=%
